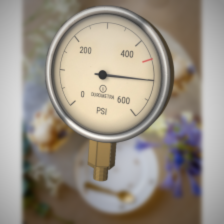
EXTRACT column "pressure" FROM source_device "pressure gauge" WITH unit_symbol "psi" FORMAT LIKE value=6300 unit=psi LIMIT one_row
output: value=500 unit=psi
